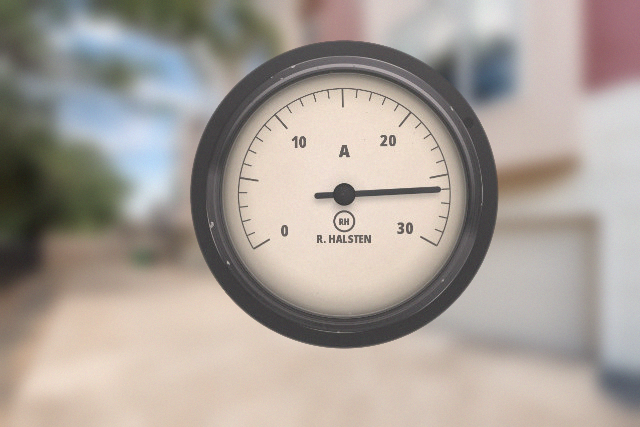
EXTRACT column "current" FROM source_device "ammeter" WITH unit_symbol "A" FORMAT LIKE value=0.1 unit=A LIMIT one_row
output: value=26 unit=A
